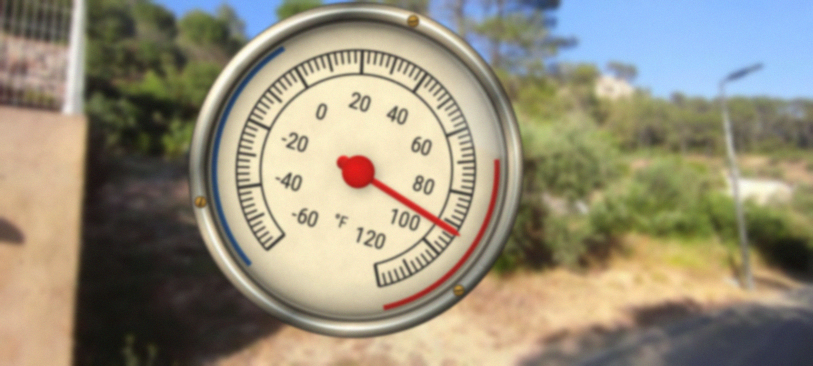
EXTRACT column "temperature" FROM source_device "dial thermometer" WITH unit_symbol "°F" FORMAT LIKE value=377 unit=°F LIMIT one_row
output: value=92 unit=°F
